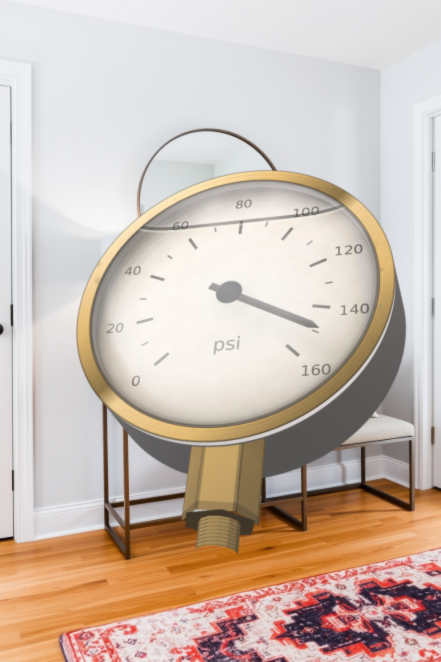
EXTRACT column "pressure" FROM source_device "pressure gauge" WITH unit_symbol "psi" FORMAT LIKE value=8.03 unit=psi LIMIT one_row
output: value=150 unit=psi
